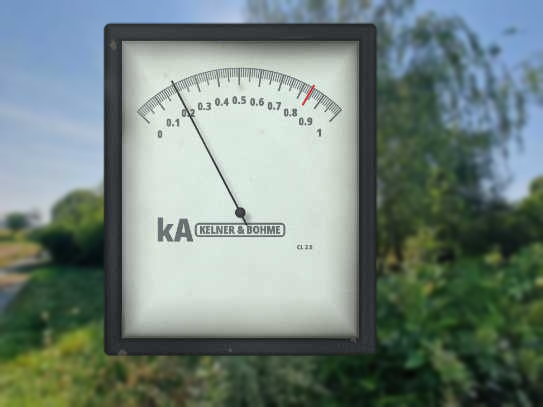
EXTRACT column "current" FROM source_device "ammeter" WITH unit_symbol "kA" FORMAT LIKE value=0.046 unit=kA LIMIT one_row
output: value=0.2 unit=kA
